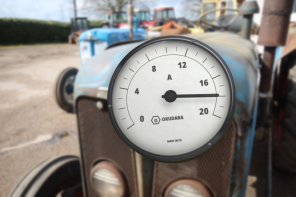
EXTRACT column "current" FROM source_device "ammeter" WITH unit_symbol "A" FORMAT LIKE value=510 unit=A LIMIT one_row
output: value=18 unit=A
